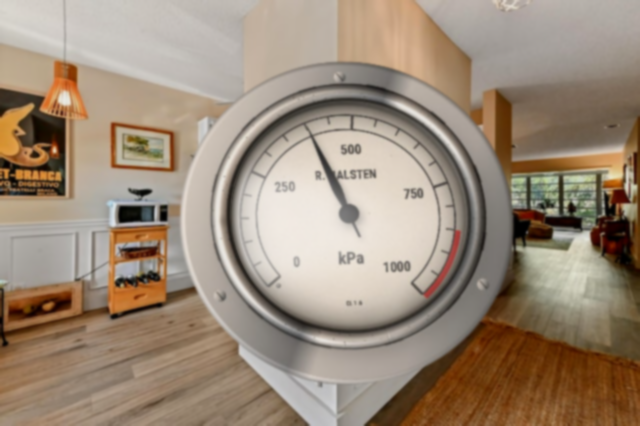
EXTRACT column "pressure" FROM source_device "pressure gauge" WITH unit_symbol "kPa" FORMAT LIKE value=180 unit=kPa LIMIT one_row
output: value=400 unit=kPa
